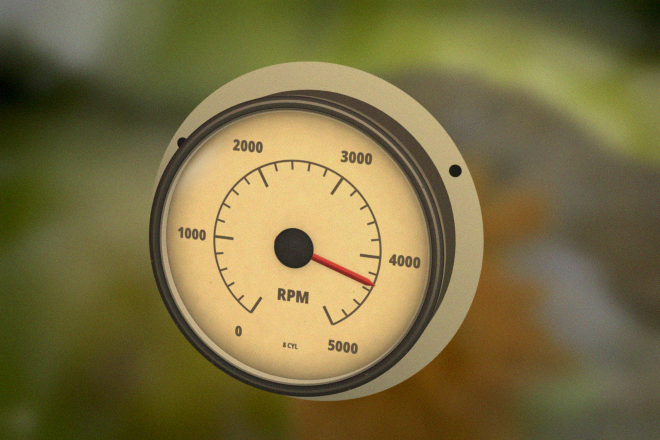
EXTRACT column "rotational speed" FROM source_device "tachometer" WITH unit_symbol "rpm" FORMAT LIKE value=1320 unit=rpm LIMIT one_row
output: value=4300 unit=rpm
